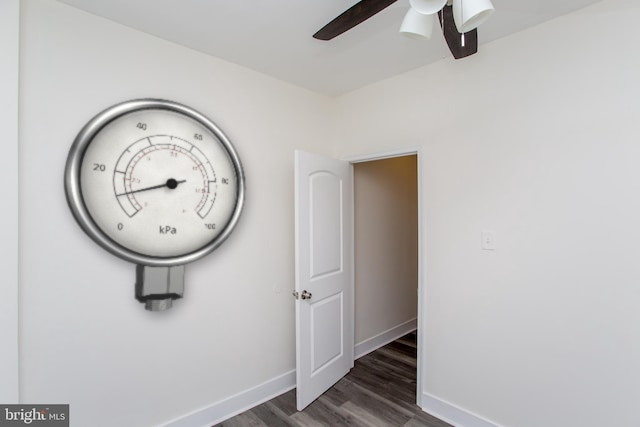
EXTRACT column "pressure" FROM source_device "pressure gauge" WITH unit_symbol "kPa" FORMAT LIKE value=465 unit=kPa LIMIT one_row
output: value=10 unit=kPa
